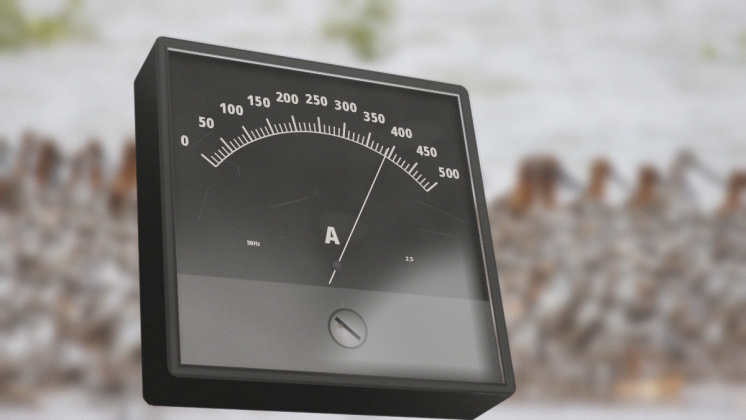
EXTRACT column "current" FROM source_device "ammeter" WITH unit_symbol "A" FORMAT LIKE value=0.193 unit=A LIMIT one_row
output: value=390 unit=A
